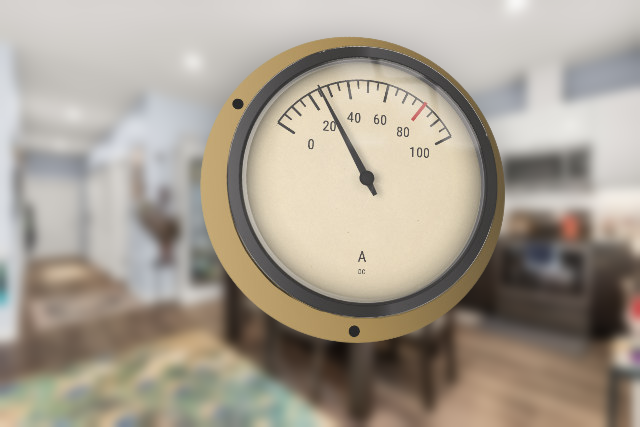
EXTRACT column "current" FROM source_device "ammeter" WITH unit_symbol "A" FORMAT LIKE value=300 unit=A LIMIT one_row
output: value=25 unit=A
